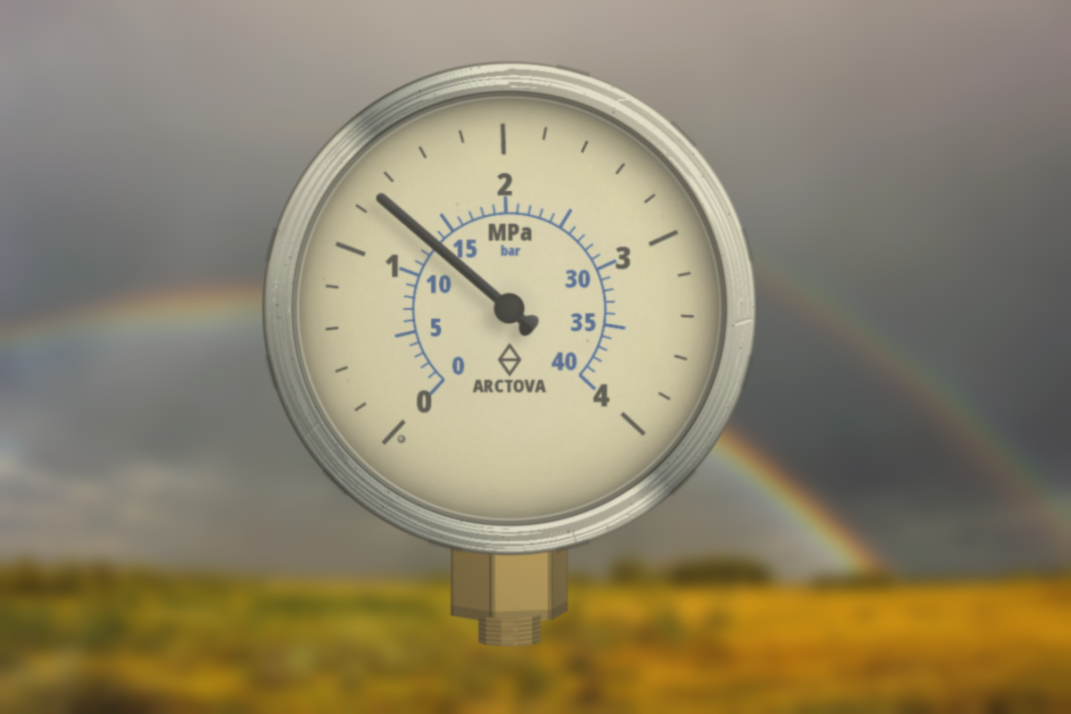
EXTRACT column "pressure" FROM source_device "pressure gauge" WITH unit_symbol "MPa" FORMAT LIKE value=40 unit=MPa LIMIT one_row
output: value=1.3 unit=MPa
